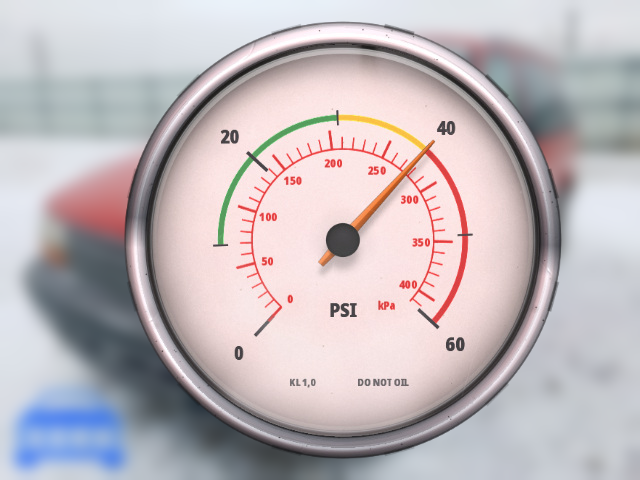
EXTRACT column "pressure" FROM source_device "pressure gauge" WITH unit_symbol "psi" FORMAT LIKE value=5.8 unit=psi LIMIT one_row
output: value=40 unit=psi
